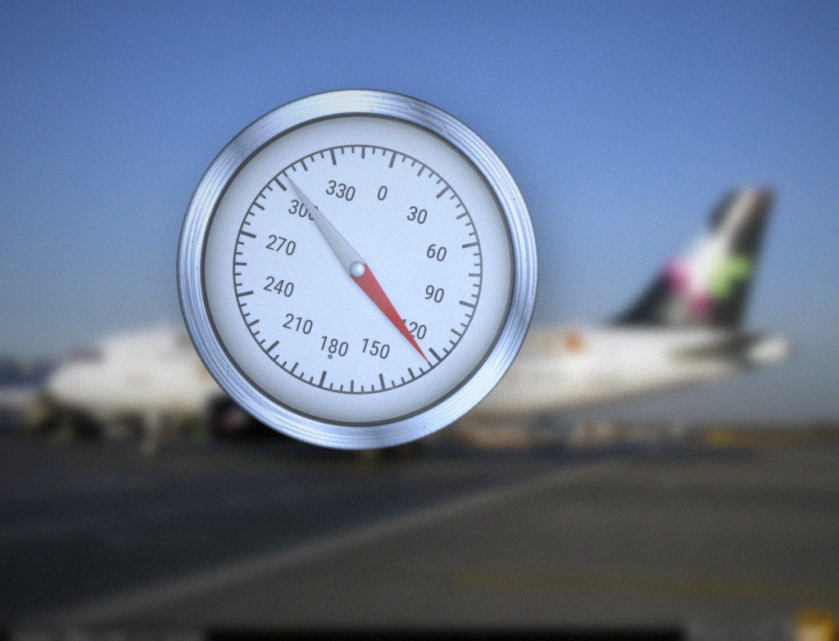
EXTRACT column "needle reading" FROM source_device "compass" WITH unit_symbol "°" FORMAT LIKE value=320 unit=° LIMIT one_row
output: value=125 unit=°
